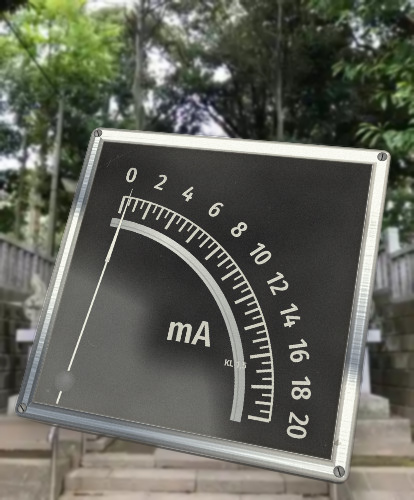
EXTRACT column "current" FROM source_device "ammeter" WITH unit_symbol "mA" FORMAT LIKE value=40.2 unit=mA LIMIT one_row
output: value=0.5 unit=mA
